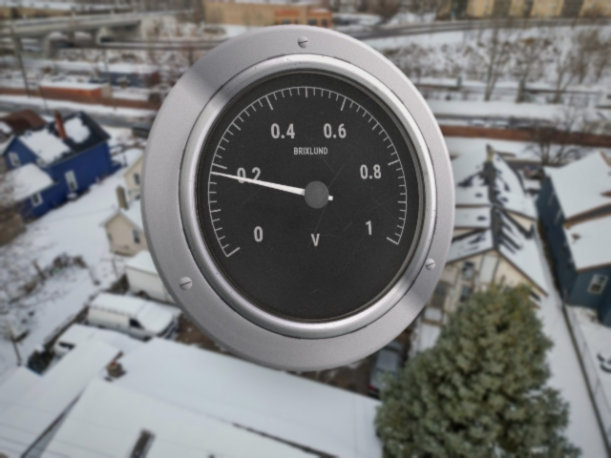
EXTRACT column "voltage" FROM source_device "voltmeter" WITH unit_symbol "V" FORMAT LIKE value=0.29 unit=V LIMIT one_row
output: value=0.18 unit=V
